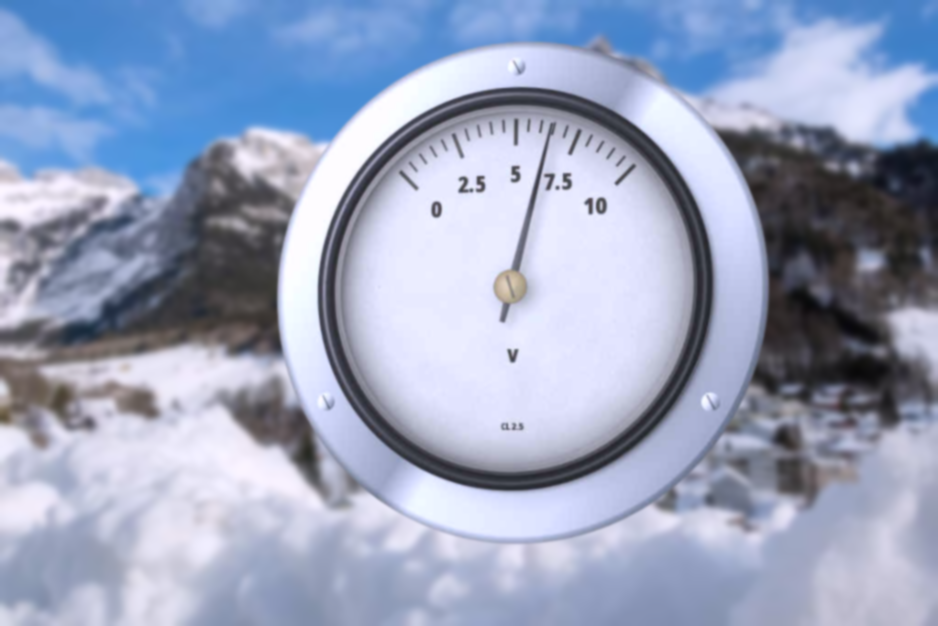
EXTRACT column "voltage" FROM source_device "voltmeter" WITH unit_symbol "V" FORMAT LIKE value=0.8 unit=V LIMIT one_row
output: value=6.5 unit=V
